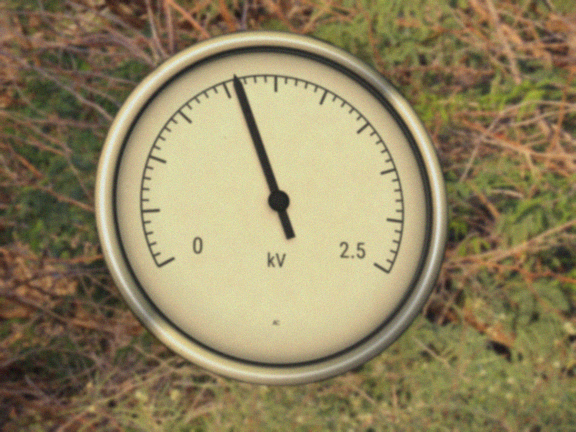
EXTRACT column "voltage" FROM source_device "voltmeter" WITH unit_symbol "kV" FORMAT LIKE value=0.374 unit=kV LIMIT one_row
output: value=1.05 unit=kV
